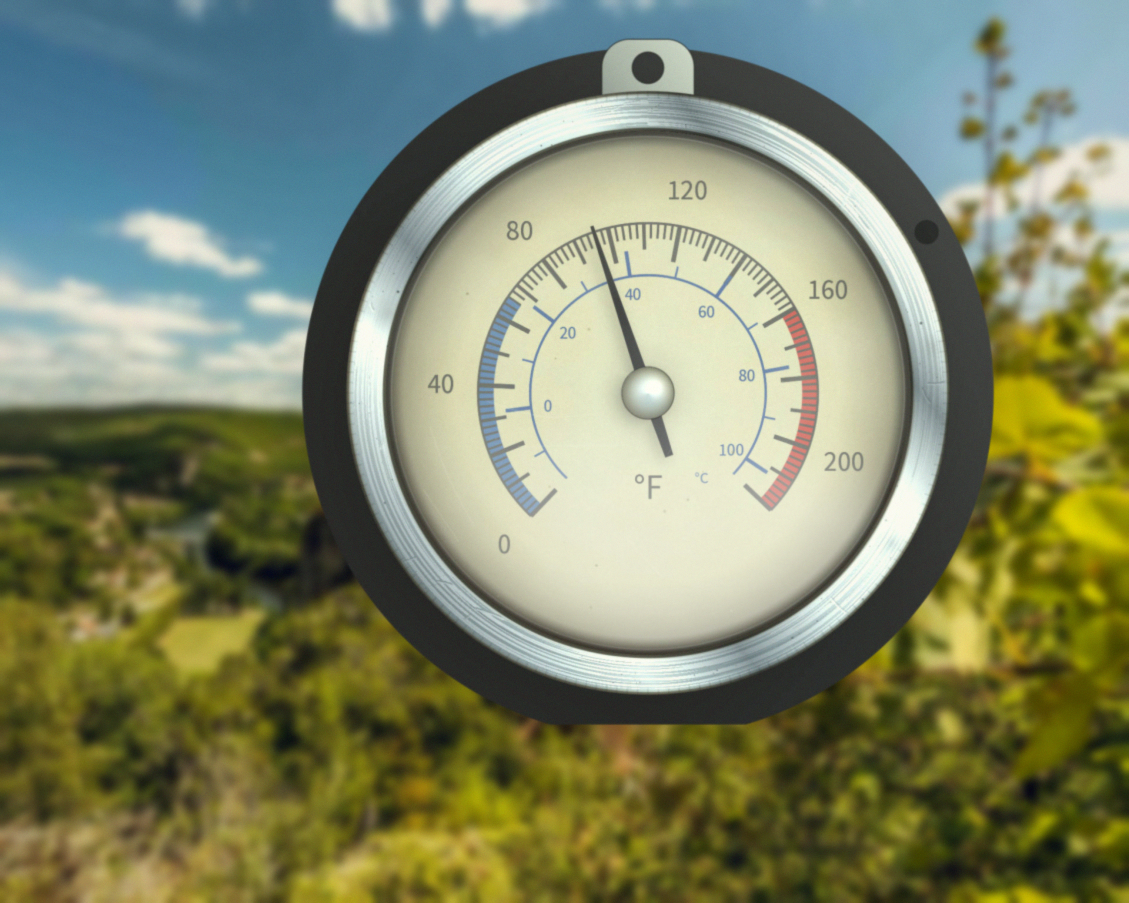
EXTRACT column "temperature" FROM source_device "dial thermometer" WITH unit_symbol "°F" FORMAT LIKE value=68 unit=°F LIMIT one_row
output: value=96 unit=°F
